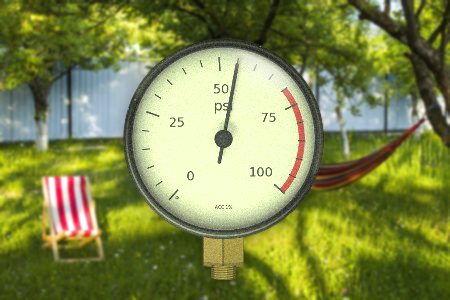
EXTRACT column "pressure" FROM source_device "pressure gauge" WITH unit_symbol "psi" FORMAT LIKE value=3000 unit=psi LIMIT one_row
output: value=55 unit=psi
